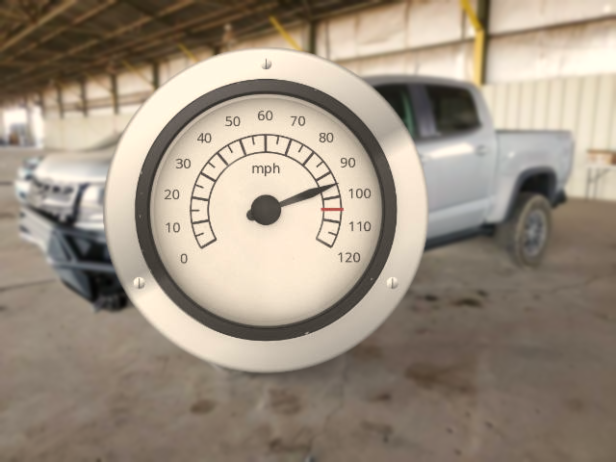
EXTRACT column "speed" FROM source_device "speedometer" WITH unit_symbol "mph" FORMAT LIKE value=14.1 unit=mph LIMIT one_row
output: value=95 unit=mph
